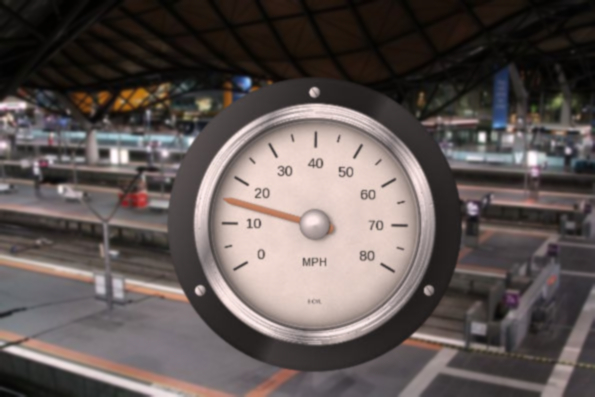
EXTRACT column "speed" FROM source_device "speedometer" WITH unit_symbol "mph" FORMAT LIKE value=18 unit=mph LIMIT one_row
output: value=15 unit=mph
